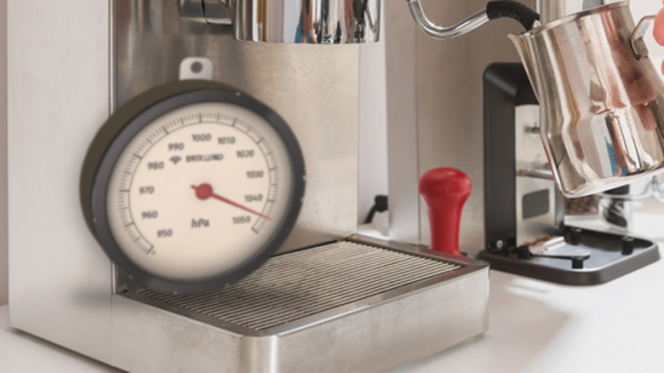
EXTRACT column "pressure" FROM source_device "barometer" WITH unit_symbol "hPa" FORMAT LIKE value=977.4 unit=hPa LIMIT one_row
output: value=1045 unit=hPa
